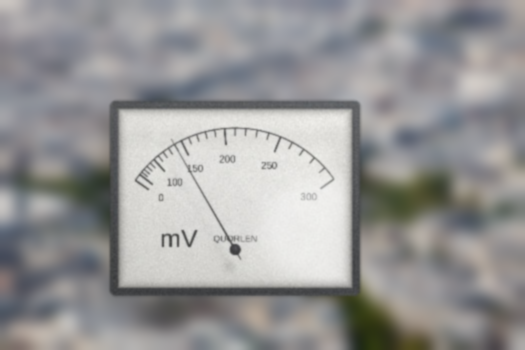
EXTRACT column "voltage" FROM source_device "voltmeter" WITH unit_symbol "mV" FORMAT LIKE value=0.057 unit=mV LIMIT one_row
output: value=140 unit=mV
